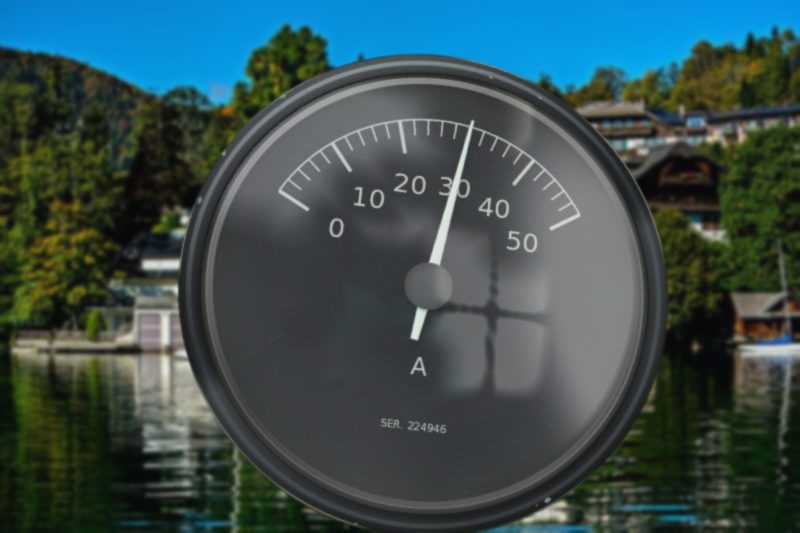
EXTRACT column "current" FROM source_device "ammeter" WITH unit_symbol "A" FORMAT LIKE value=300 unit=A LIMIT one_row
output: value=30 unit=A
